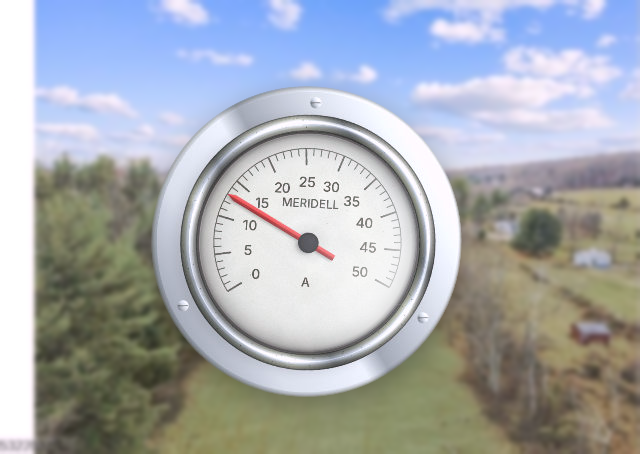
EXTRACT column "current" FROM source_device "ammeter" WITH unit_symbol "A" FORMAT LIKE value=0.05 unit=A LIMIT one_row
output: value=13 unit=A
